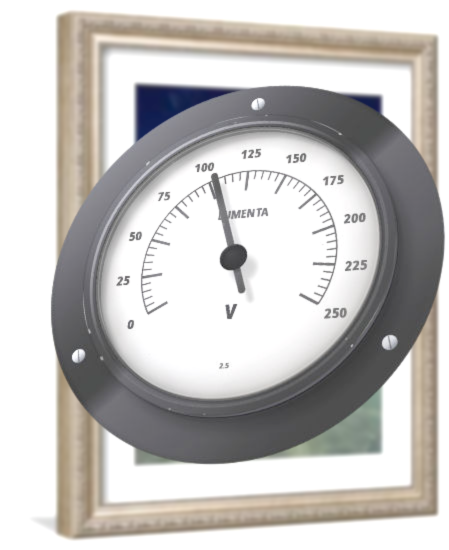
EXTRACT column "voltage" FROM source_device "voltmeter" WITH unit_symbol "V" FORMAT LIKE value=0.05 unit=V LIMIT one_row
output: value=105 unit=V
